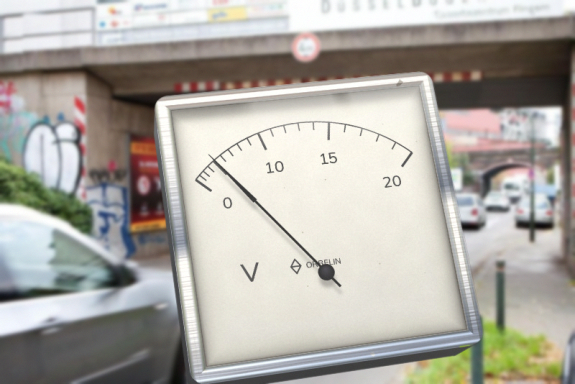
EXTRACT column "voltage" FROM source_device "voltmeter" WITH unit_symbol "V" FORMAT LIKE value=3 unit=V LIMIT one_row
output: value=5 unit=V
